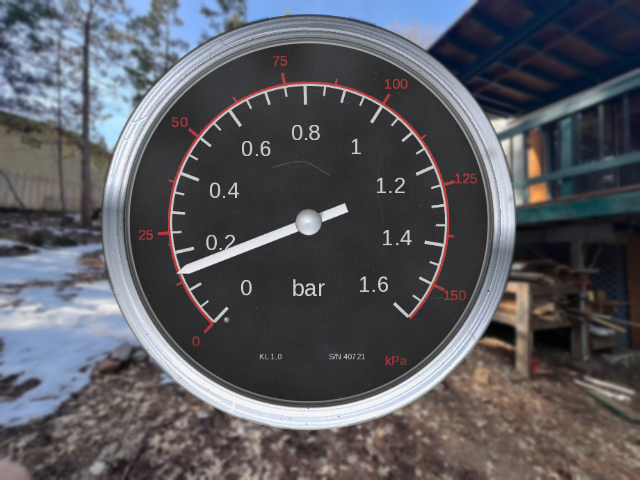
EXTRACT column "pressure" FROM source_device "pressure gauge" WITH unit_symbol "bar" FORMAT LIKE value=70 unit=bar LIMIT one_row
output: value=0.15 unit=bar
